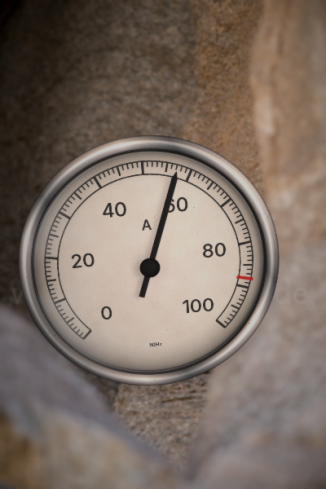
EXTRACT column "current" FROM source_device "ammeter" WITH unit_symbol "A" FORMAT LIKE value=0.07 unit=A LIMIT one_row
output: value=57 unit=A
